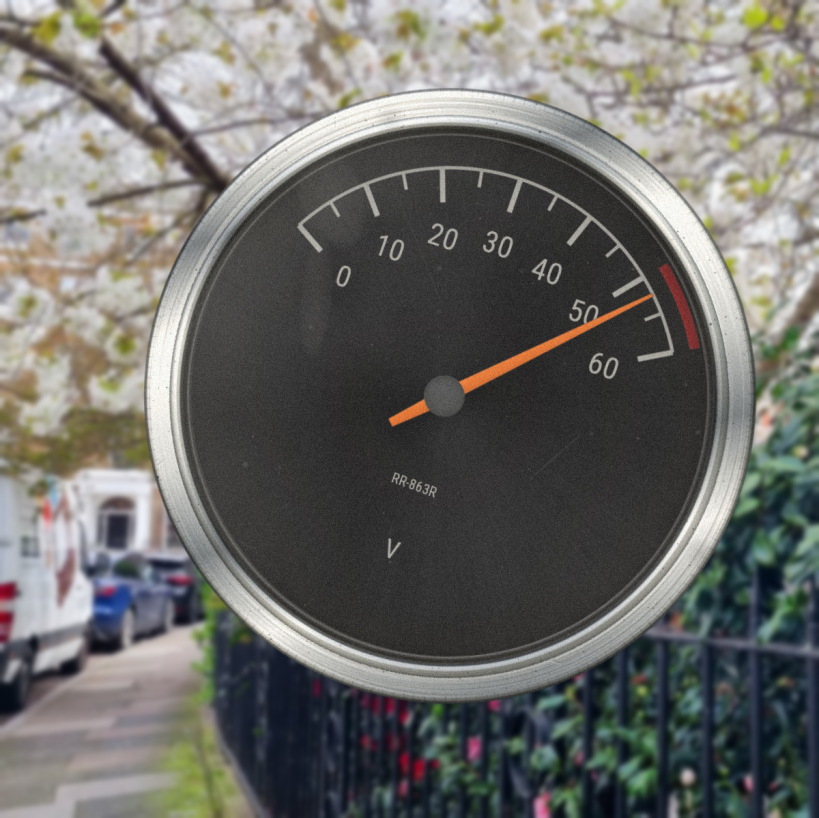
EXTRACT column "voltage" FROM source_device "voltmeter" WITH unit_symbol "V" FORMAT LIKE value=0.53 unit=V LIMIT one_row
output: value=52.5 unit=V
